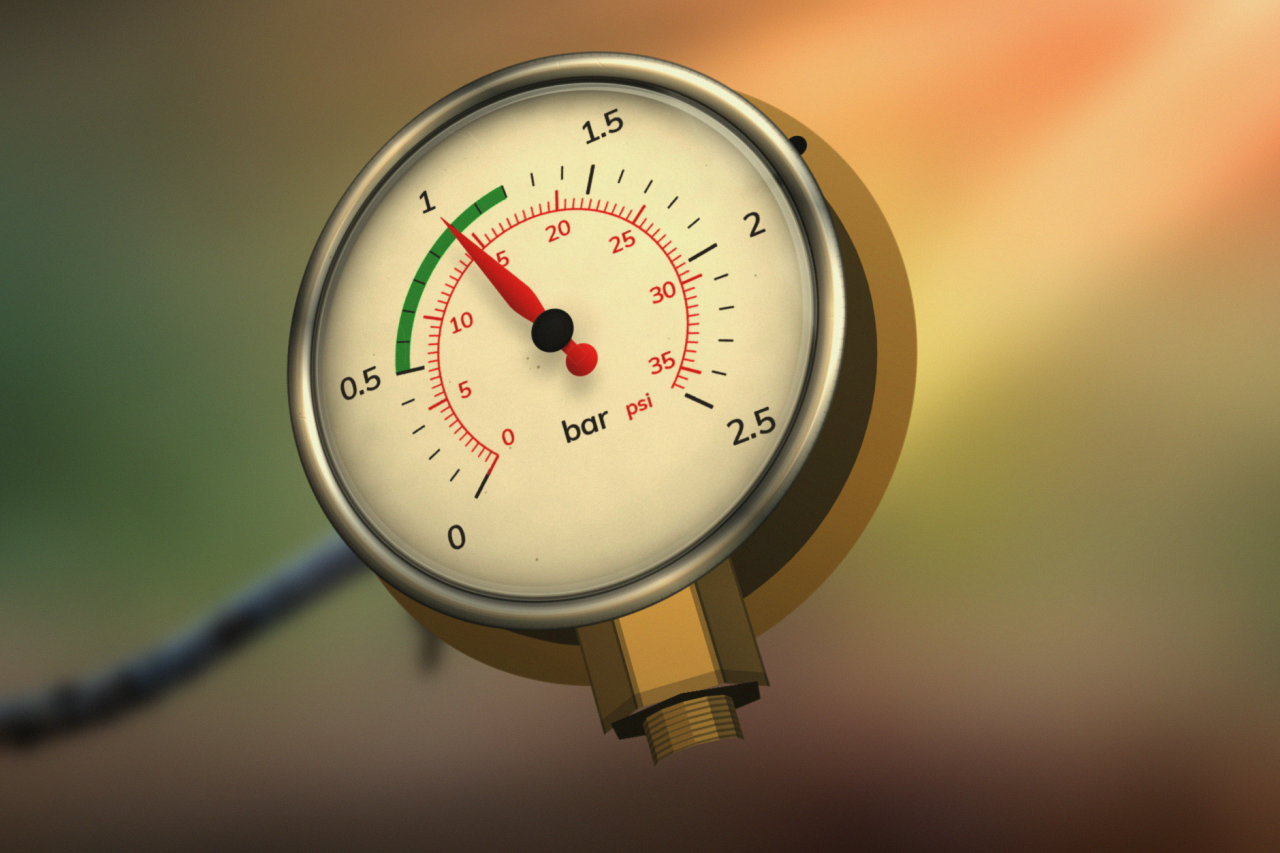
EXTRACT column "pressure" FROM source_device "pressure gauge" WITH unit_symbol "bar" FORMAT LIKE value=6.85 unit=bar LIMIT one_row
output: value=1 unit=bar
